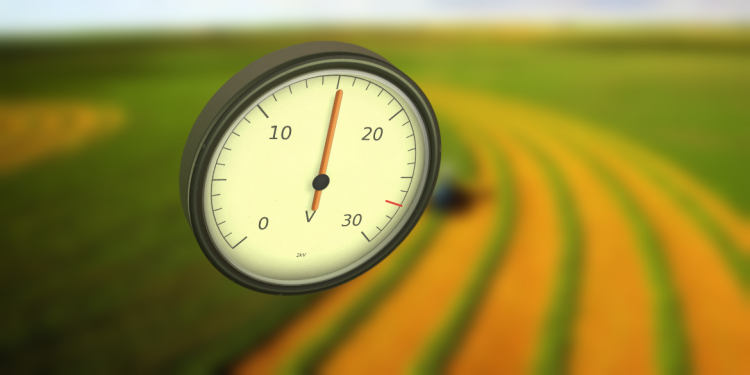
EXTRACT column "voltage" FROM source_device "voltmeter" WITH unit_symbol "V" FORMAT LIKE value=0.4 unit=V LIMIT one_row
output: value=15 unit=V
